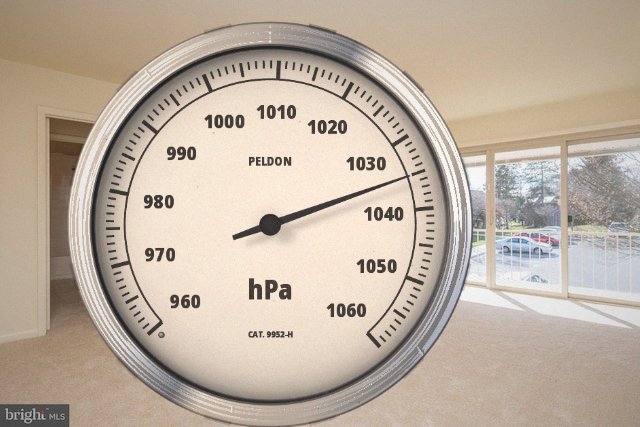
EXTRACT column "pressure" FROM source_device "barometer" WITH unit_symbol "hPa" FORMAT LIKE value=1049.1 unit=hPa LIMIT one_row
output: value=1035 unit=hPa
